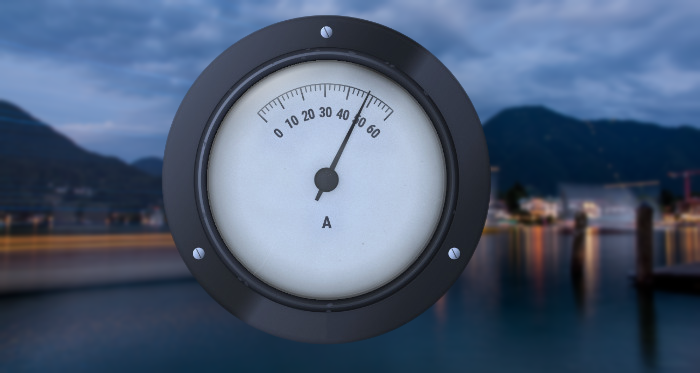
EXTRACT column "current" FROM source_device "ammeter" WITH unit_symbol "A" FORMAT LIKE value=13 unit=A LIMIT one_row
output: value=48 unit=A
